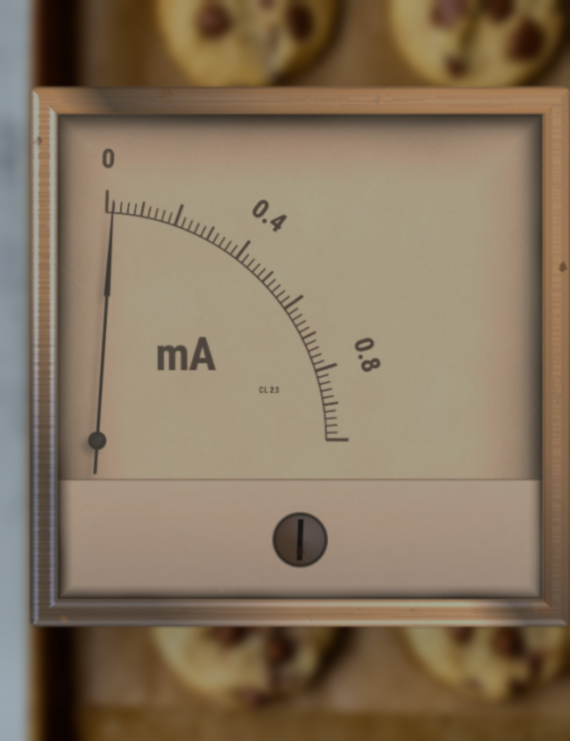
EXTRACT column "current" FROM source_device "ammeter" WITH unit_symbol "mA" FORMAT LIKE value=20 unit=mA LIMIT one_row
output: value=0.02 unit=mA
